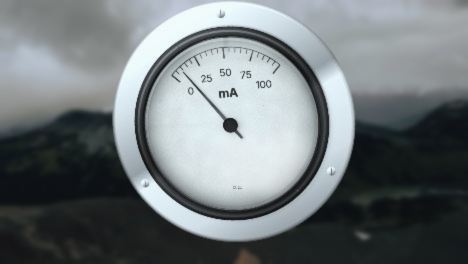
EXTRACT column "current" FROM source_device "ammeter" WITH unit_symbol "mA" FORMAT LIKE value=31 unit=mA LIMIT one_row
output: value=10 unit=mA
